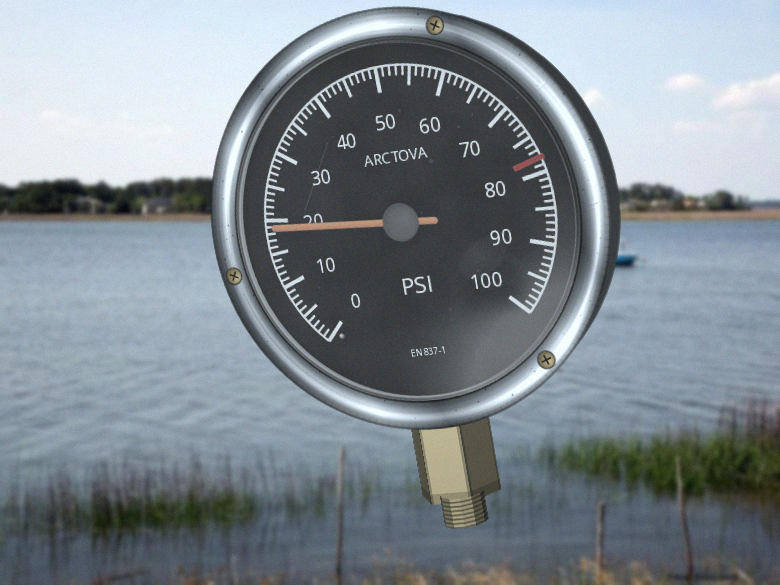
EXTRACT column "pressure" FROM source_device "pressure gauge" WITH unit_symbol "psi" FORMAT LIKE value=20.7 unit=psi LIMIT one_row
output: value=19 unit=psi
